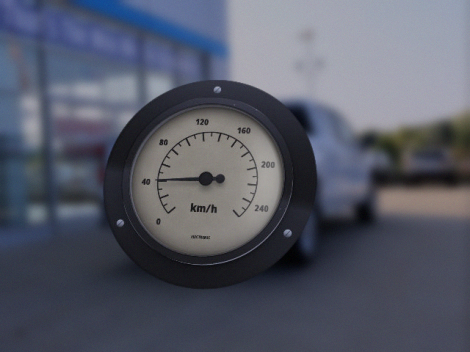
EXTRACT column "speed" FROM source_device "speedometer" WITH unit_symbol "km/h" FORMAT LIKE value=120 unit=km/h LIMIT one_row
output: value=40 unit=km/h
